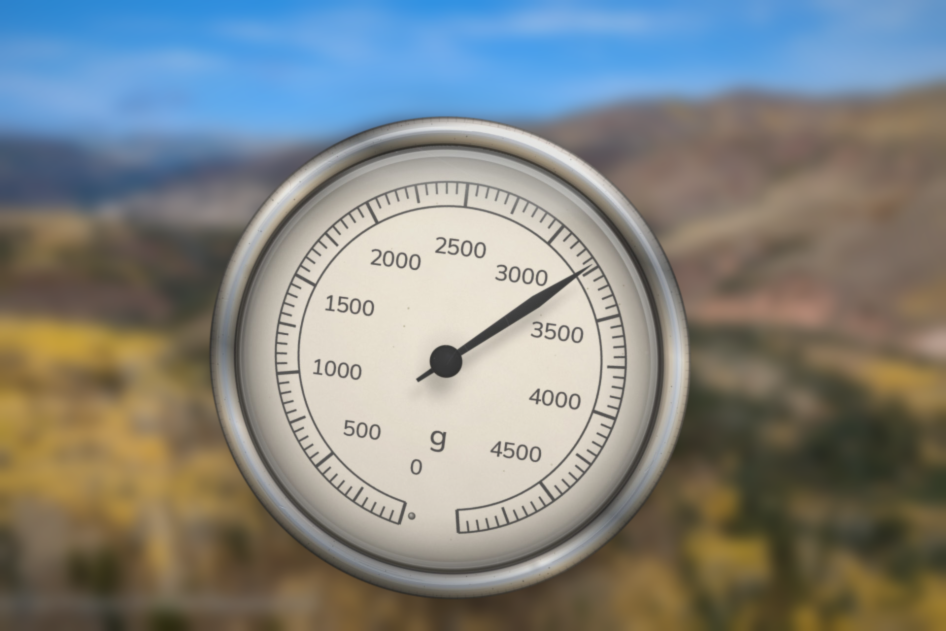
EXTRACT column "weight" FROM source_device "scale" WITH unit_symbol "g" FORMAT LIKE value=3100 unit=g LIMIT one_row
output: value=3225 unit=g
